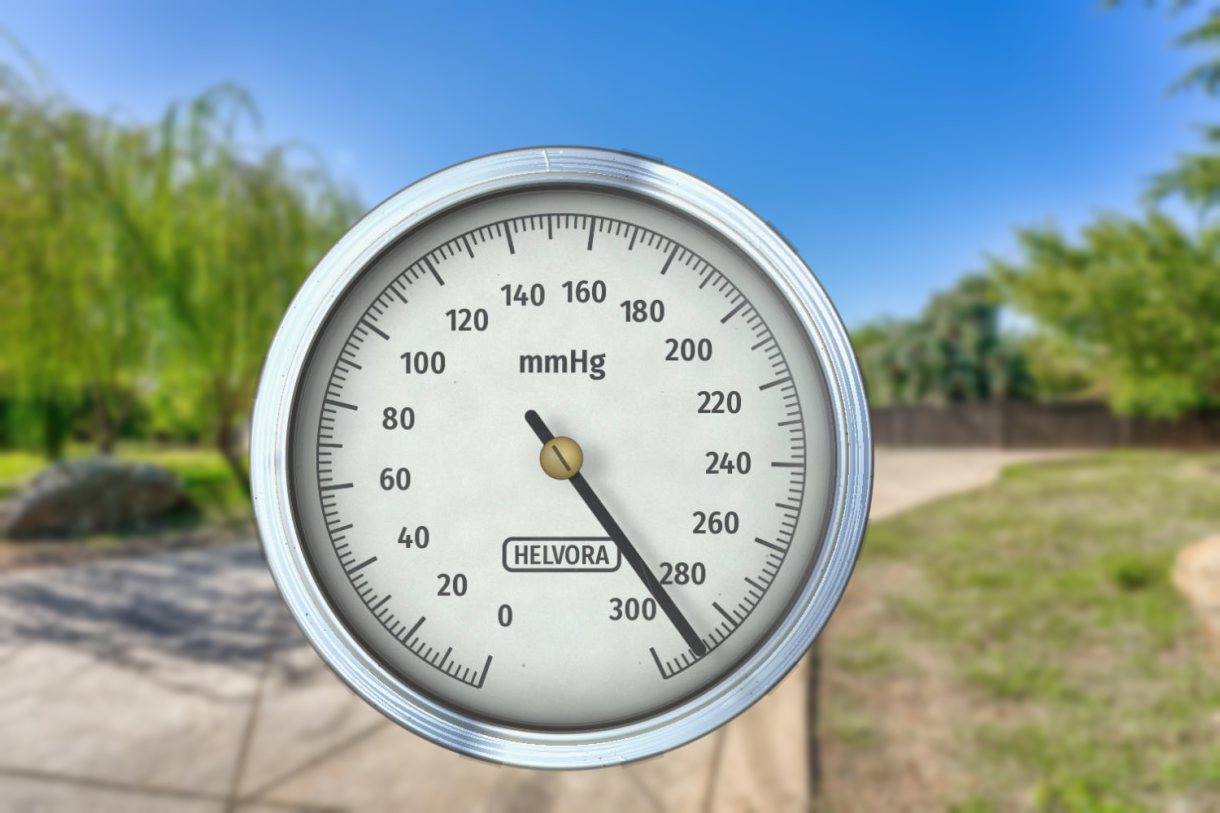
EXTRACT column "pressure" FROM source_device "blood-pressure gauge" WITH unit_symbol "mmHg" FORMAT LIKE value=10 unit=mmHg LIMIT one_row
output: value=290 unit=mmHg
